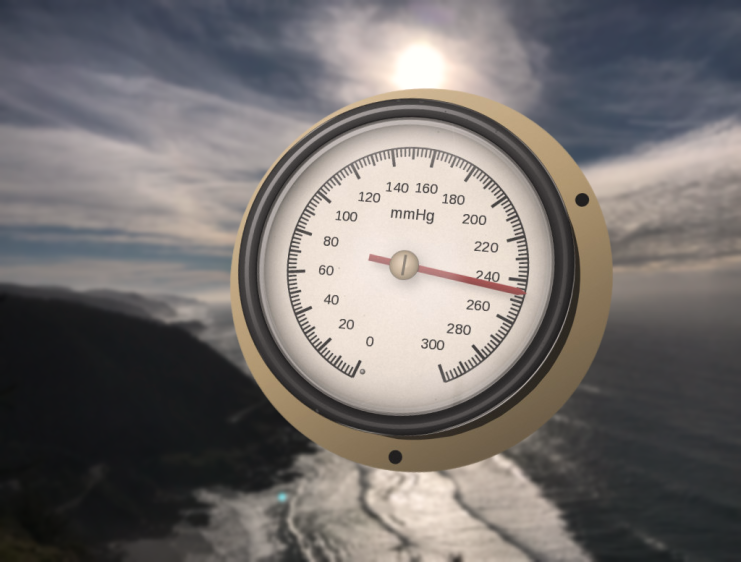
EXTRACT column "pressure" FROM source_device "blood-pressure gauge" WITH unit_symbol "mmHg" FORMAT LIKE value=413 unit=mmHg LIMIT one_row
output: value=246 unit=mmHg
